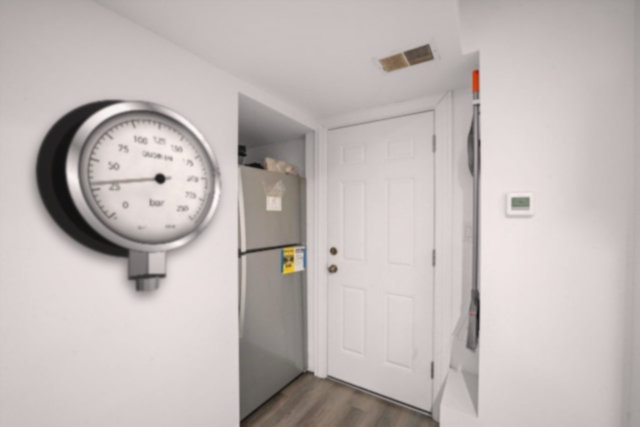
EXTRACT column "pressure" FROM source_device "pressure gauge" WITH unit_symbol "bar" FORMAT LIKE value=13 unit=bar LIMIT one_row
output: value=30 unit=bar
